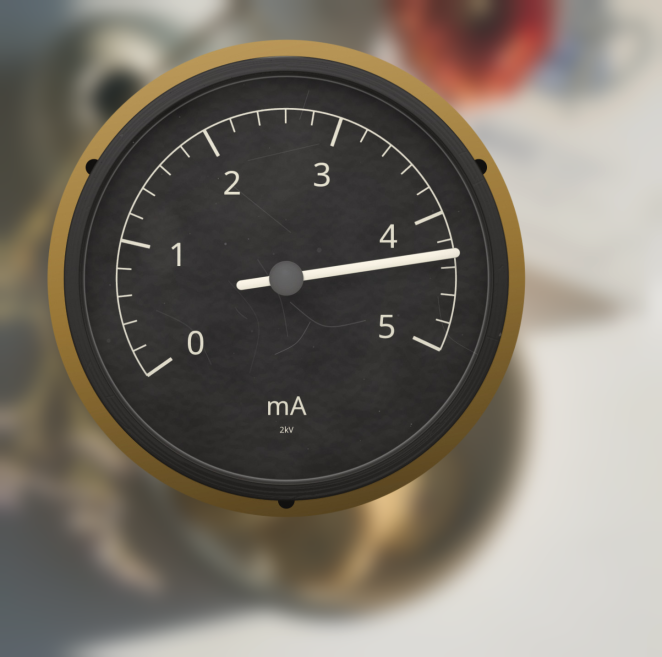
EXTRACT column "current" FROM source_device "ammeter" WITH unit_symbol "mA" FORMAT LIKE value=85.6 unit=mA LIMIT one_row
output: value=4.3 unit=mA
